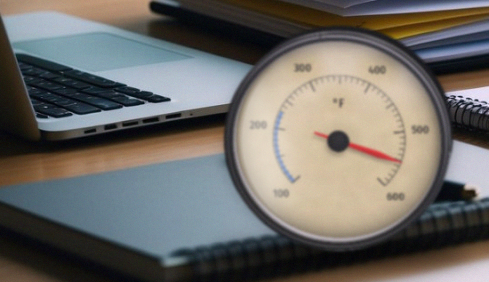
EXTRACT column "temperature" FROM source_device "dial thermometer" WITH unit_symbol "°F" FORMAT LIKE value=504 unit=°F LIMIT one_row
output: value=550 unit=°F
